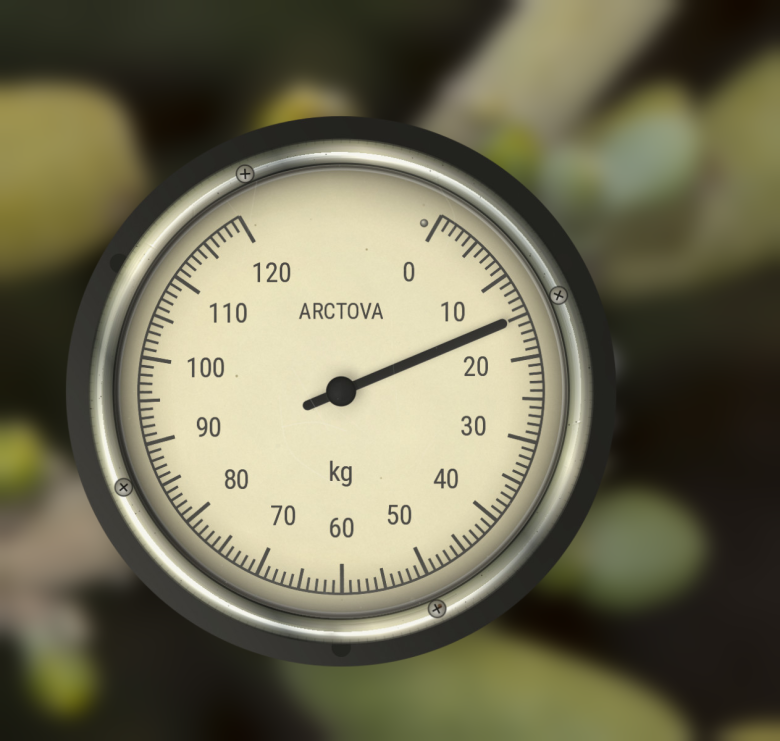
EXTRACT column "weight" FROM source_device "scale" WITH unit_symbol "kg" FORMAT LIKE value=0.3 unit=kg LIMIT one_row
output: value=15 unit=kg
